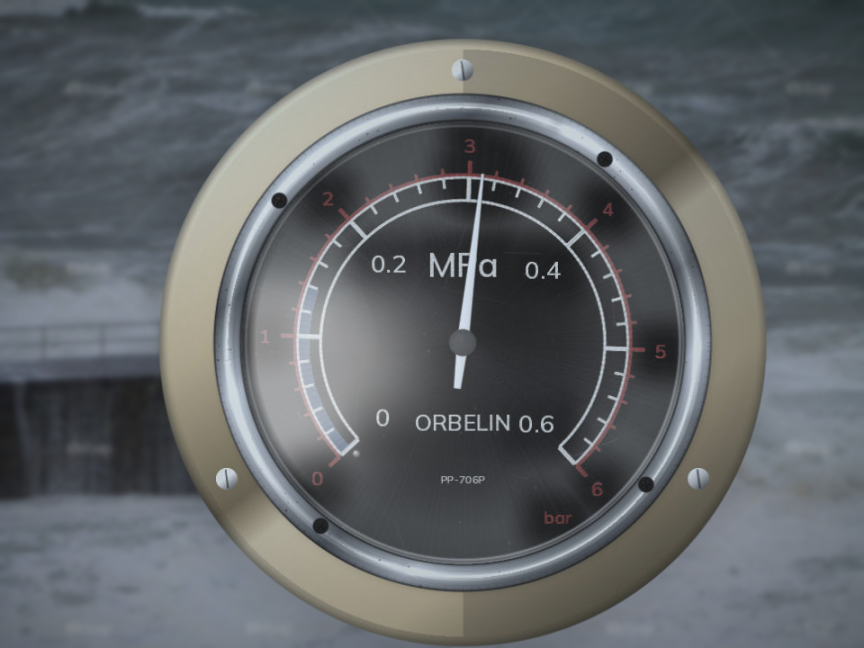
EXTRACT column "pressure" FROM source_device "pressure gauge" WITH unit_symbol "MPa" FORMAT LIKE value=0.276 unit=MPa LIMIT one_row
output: value=0.31 unit=MPa
